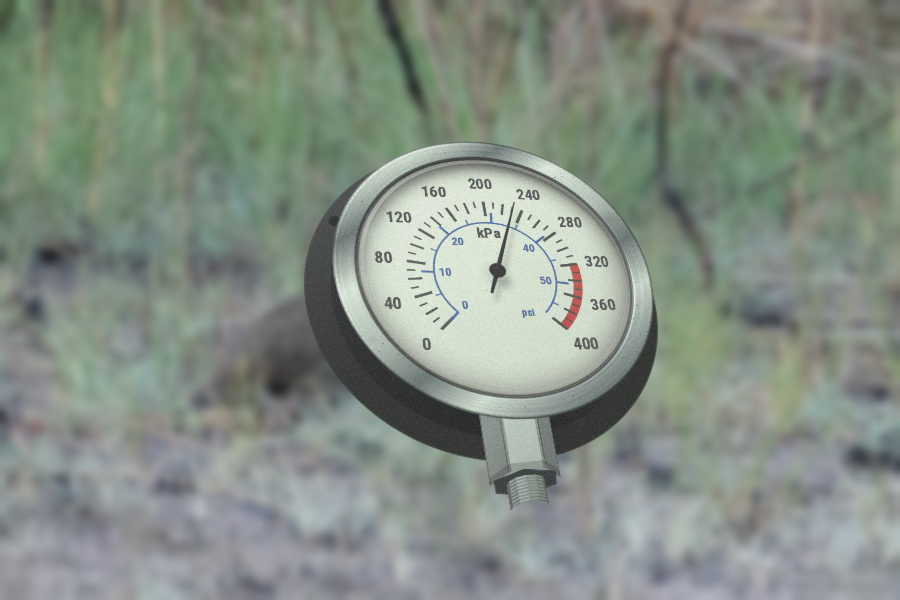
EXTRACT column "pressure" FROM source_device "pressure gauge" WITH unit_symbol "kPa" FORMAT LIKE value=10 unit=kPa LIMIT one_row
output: value=230 unit=kPa
